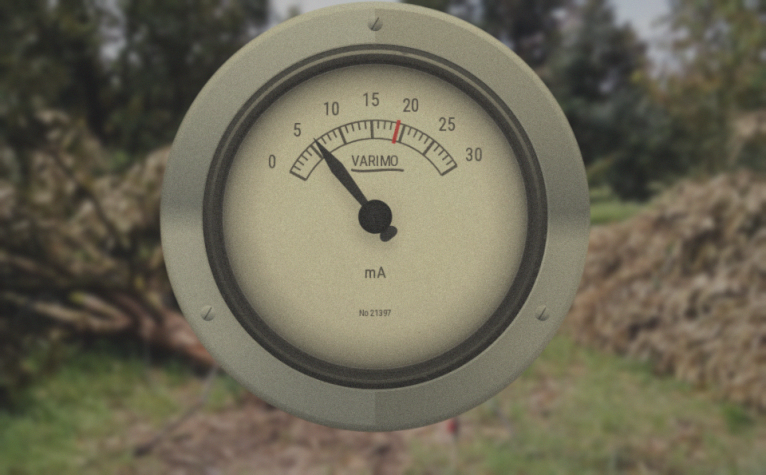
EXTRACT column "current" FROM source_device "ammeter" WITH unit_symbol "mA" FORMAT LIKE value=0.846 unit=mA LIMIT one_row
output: value=6 unit=mA
